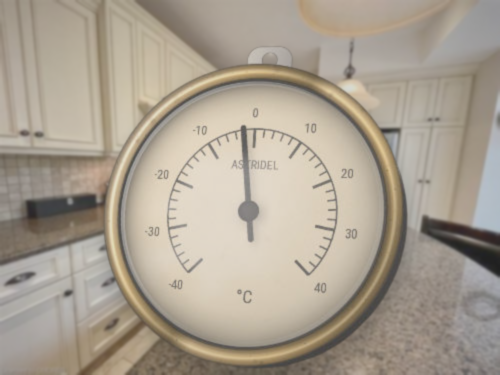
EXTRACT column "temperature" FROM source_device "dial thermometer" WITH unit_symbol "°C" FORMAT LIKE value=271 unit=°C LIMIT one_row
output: value=-2 unit=°C
